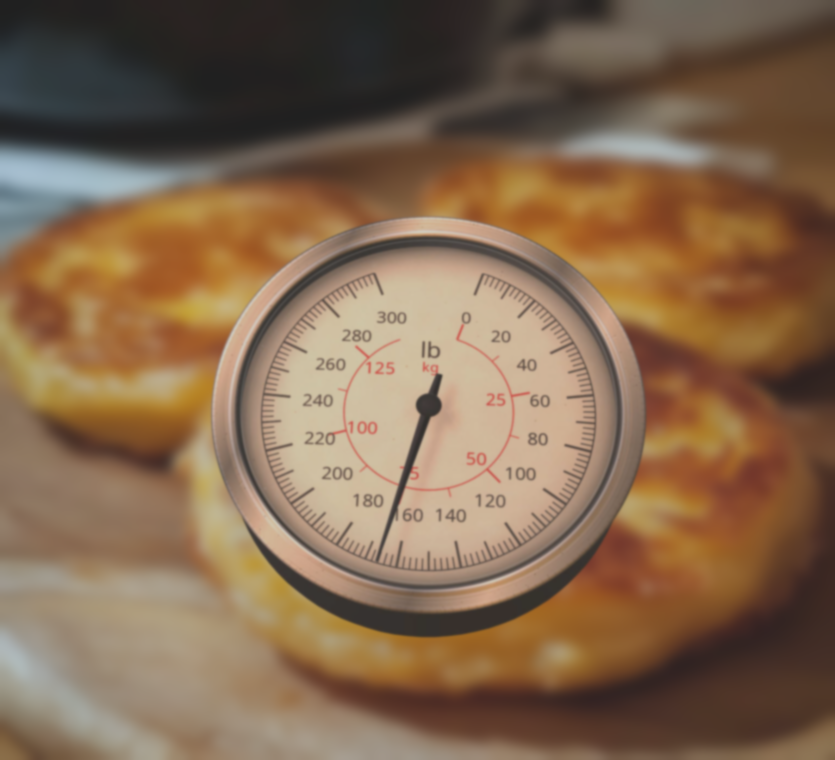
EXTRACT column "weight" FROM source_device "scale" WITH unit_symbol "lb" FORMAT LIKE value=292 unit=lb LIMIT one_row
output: value=166 unit=lb
